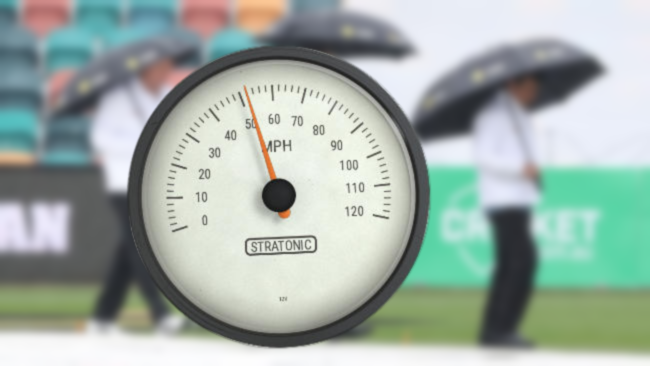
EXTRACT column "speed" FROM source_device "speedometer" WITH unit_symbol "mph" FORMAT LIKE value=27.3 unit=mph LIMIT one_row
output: value=52 unit=mph
